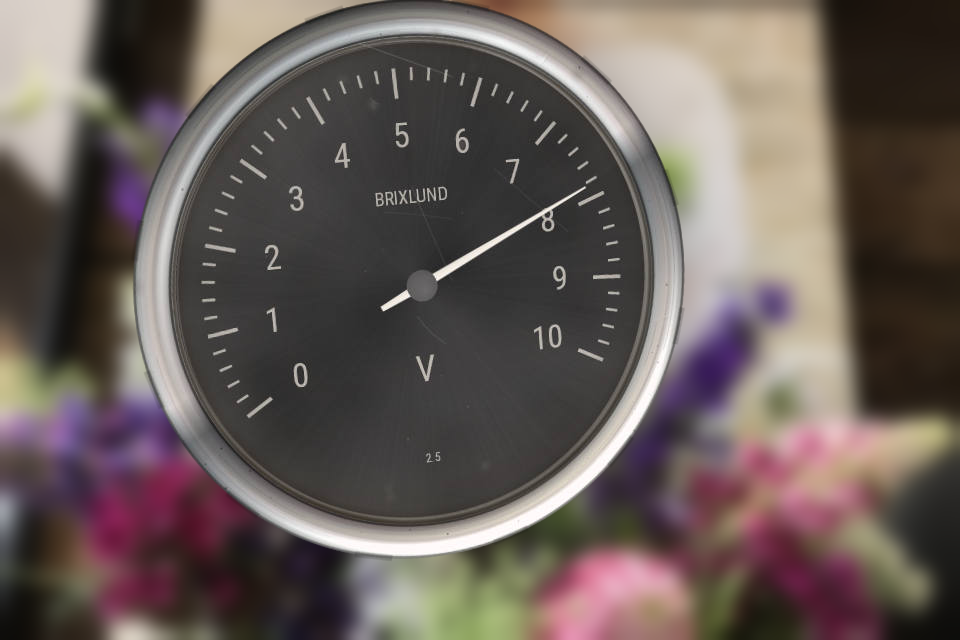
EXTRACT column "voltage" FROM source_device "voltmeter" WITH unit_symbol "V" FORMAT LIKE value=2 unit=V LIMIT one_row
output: value=7.8 unit=V
